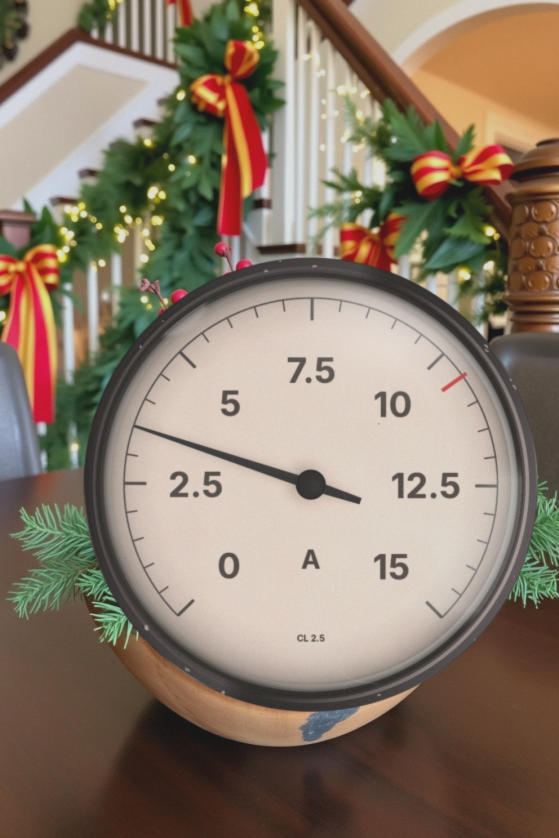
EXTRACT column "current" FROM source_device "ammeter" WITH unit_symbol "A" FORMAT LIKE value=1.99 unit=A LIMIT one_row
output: value=3.5 unit=A
